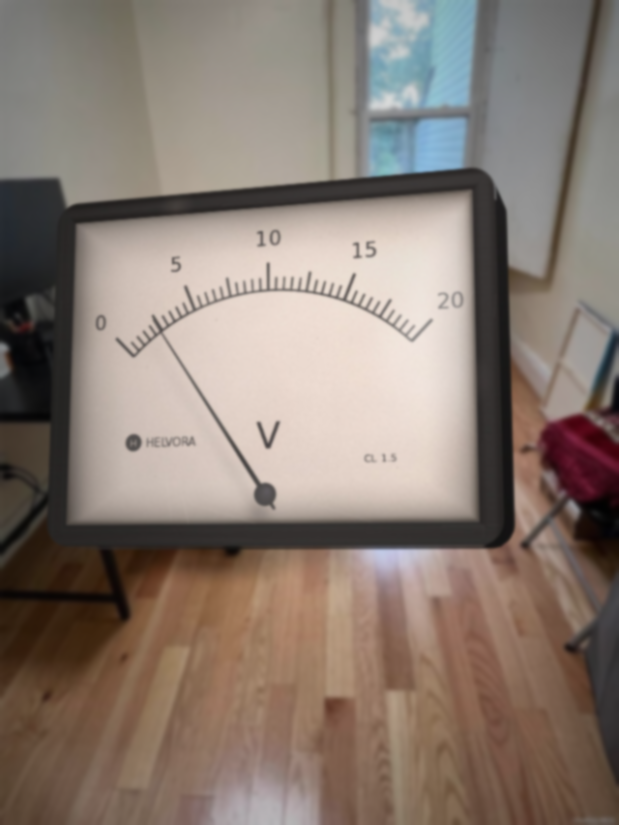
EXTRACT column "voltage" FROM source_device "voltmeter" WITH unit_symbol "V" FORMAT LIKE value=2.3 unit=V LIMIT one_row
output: value=2.5 unit=V
